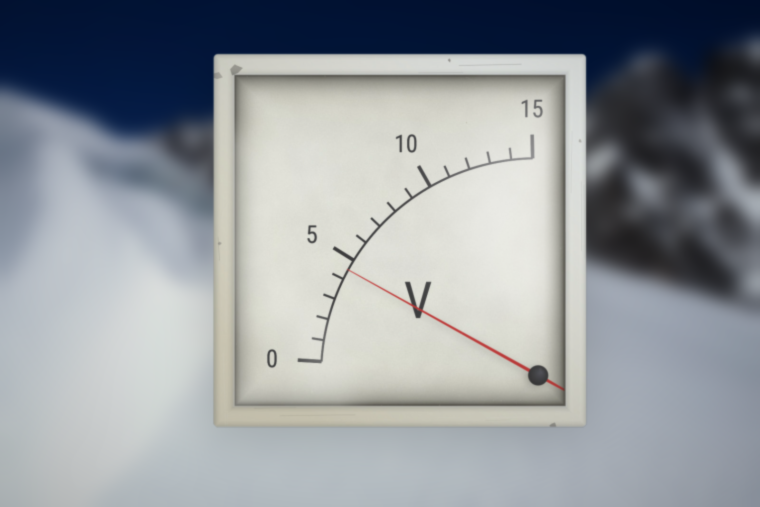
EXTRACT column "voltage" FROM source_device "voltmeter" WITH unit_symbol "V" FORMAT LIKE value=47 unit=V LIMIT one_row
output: value=4.5 unit=V
